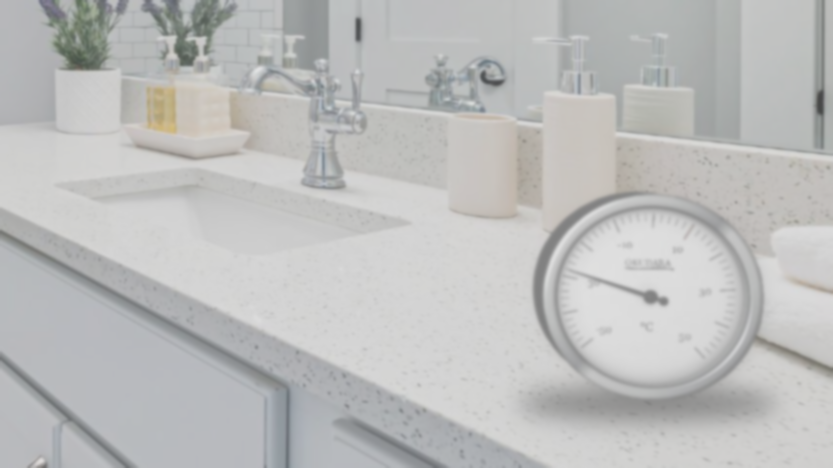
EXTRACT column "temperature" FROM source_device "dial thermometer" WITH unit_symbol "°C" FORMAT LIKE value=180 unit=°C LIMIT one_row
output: value=-28 unit=°C
